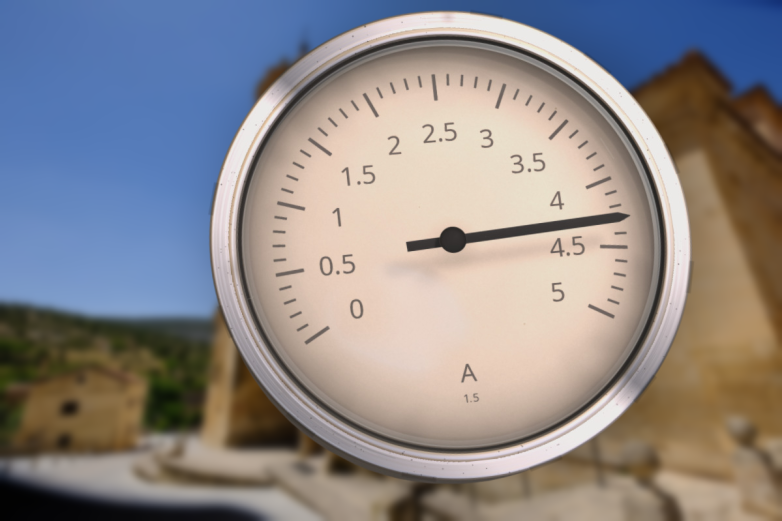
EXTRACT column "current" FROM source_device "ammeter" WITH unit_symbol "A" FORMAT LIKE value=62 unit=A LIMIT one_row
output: value=4.3 unit=A
